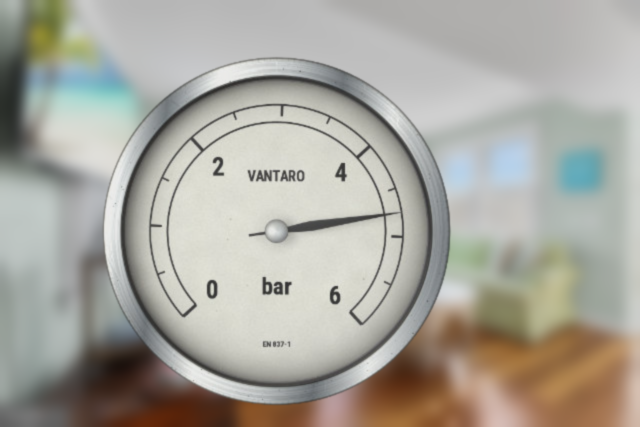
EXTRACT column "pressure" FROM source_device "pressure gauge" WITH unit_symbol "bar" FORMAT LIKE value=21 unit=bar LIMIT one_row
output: value=4.75 unit=bar
